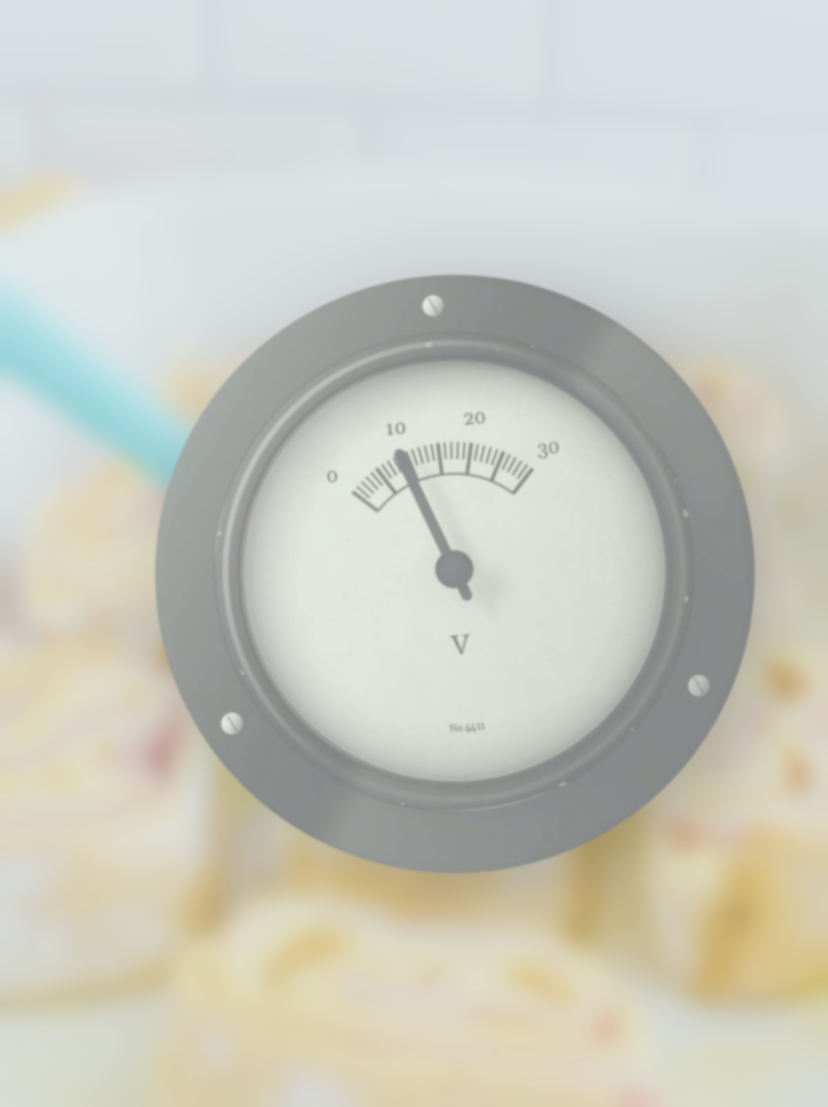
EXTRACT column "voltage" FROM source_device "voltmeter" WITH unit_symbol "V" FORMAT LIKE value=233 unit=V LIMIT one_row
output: value=9 unit=V
